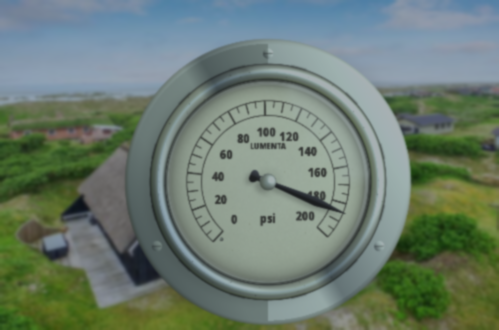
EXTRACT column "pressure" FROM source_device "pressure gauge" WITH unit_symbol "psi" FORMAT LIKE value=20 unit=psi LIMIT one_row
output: value=185 unit=psi
